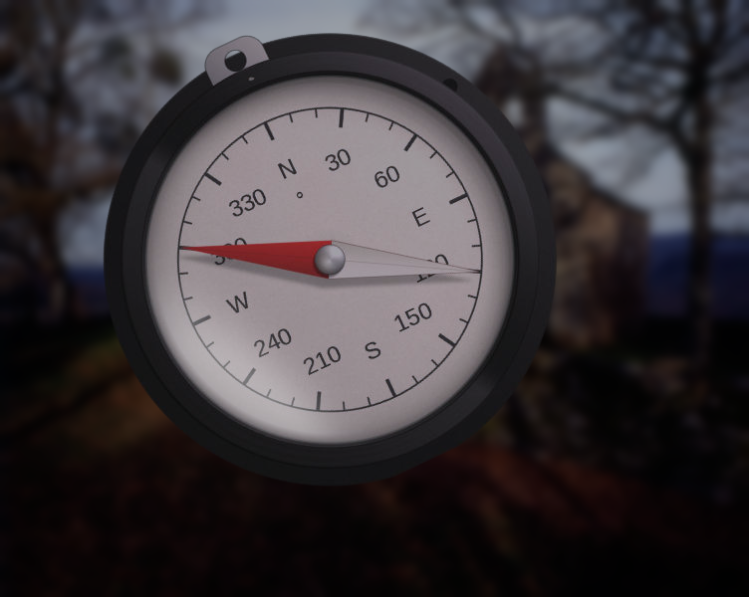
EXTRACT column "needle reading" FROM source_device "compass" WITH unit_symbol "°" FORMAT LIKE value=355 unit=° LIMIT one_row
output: value=300 unit=°
